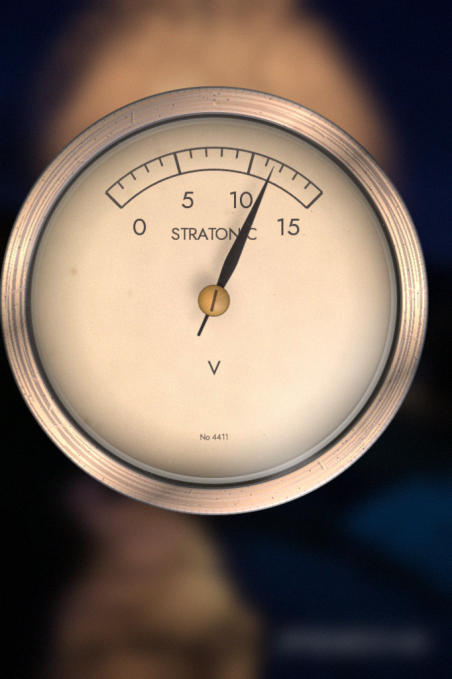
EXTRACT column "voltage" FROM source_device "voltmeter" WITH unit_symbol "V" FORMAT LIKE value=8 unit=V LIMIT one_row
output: value=11.5 unit=V
